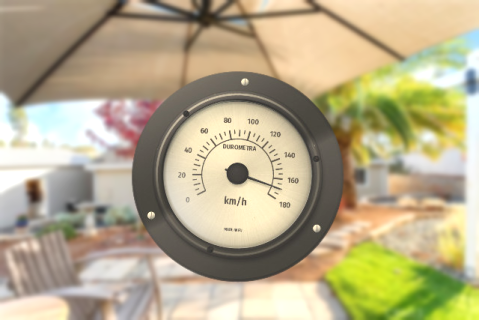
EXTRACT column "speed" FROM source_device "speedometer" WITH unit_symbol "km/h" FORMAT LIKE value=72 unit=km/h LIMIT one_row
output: value=170 unit=km/h
